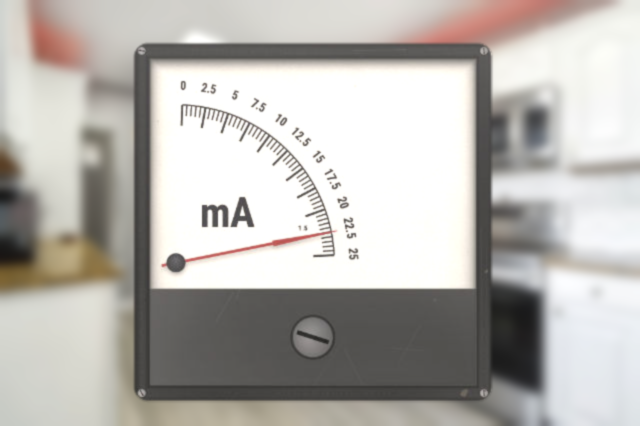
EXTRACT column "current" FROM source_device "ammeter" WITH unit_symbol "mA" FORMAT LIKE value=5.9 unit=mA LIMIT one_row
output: value=22.5 unit=mA
